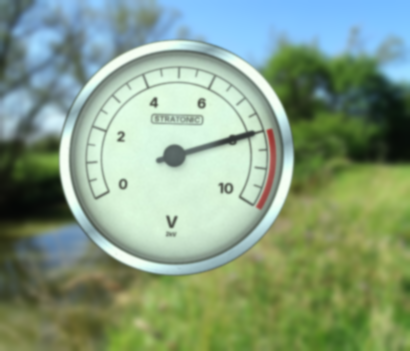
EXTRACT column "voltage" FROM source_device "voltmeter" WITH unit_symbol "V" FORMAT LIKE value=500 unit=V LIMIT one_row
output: value=8 unit=V
